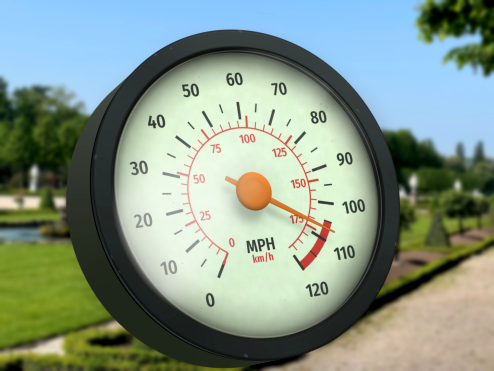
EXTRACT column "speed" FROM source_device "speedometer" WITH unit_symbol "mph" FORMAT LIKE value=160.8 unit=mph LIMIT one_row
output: value=107.5 unit=mph
